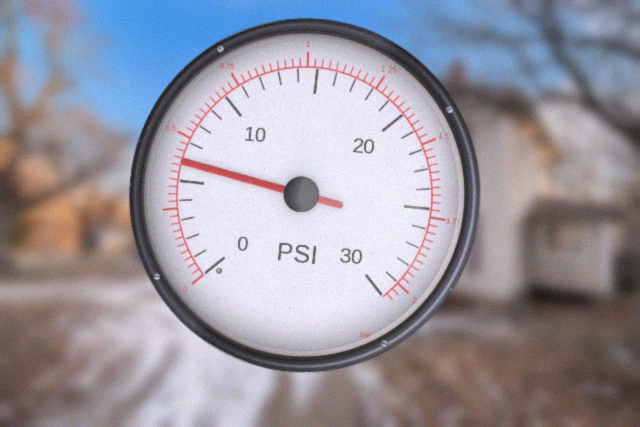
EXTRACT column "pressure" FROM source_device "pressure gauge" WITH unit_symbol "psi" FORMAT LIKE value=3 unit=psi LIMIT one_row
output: value=6 unit=psi
